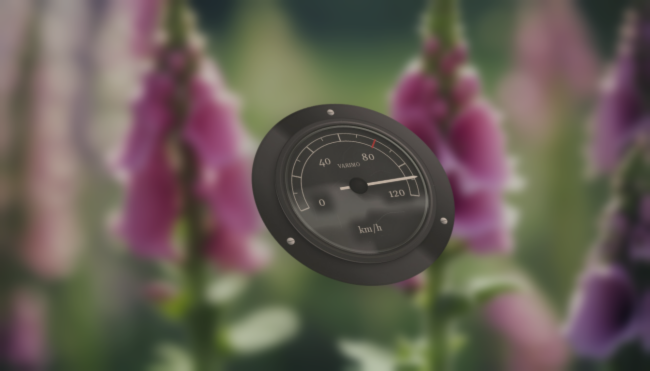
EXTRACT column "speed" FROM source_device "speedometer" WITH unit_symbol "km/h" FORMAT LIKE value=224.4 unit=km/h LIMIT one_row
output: value=110 unit=km/h
